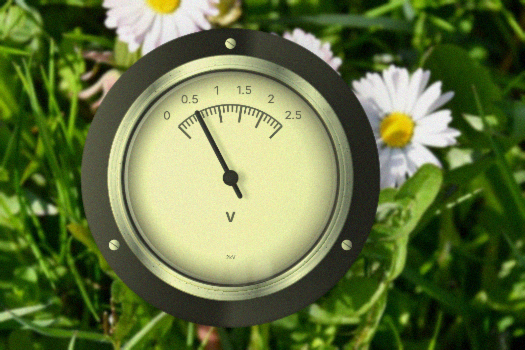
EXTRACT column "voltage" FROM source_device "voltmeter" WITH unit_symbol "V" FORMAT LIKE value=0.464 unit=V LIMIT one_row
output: value=0.5 unit=V
